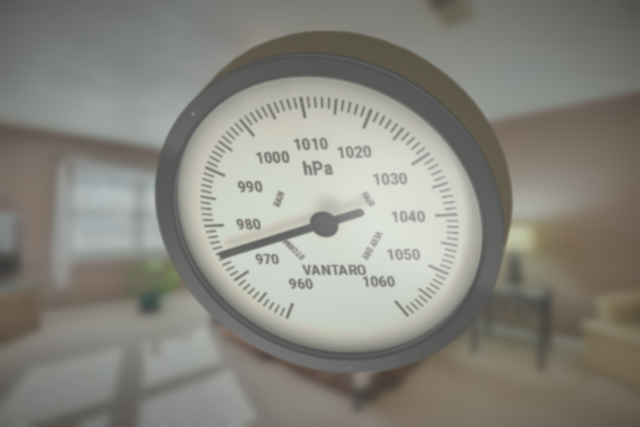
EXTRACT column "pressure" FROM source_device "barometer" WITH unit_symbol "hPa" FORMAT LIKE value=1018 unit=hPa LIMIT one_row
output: value=975 unit=hPa
